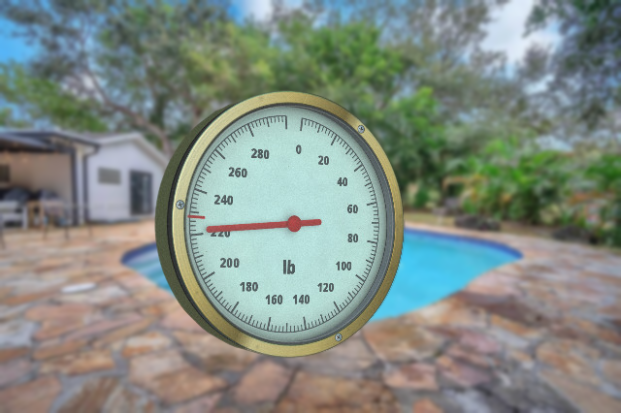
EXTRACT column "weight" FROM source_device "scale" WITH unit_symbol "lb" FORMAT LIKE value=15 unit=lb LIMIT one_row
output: value=222 unit=lb
